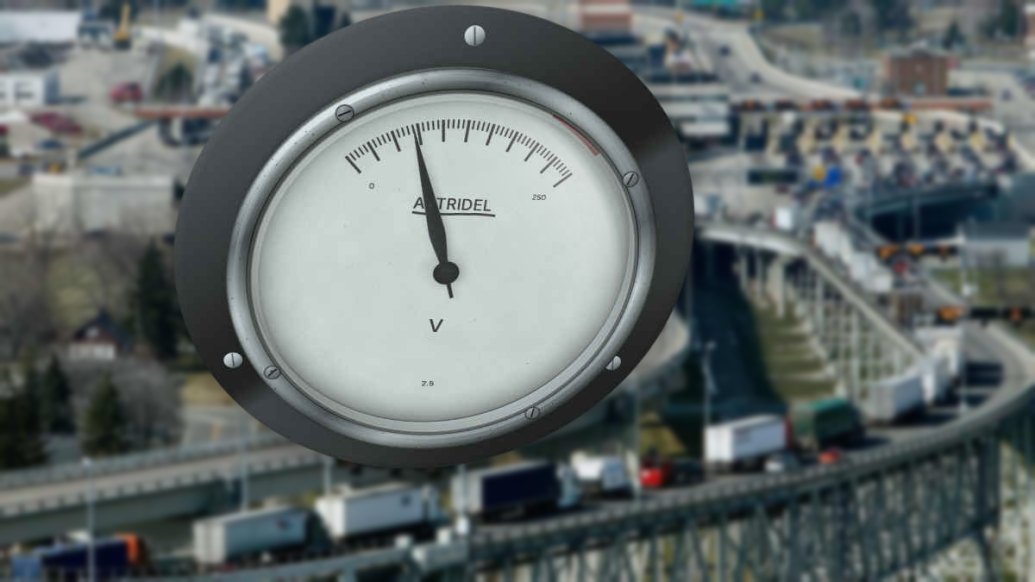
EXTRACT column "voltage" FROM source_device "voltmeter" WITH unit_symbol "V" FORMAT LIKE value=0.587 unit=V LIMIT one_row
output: value=70 unit=V
